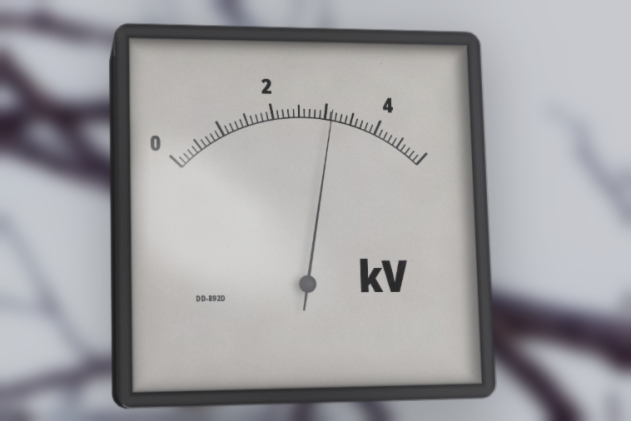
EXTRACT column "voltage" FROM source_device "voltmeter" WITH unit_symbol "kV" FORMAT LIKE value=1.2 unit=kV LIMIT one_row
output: value=3.1 unit=kV
